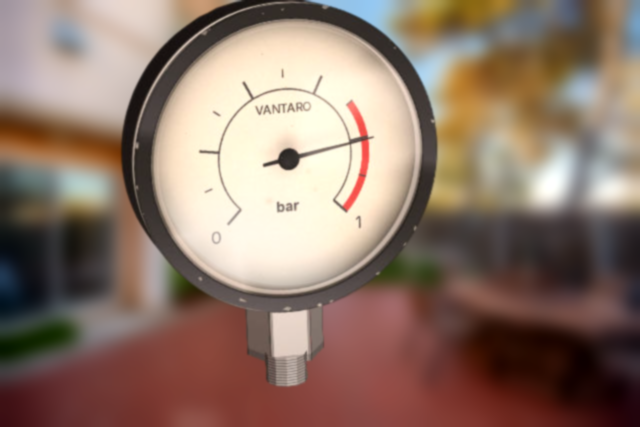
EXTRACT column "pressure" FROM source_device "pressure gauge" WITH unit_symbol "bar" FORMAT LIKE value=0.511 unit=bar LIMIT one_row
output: value=0.8 unit=bar
